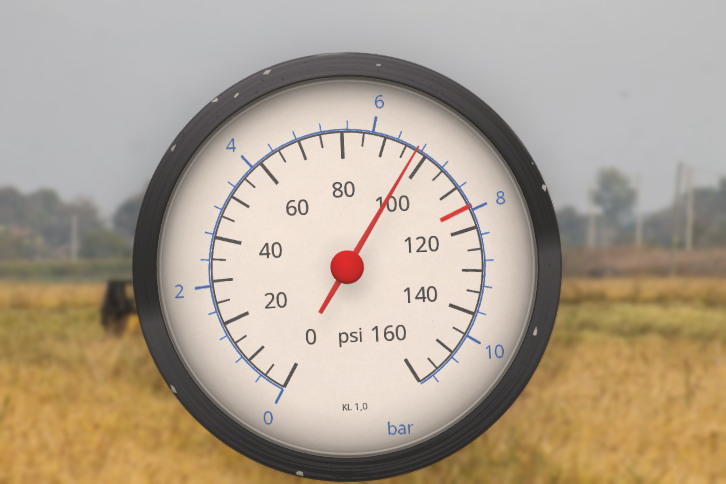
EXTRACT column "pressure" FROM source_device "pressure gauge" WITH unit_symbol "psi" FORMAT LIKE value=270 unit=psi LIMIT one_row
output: value=97.5 unit=psi
